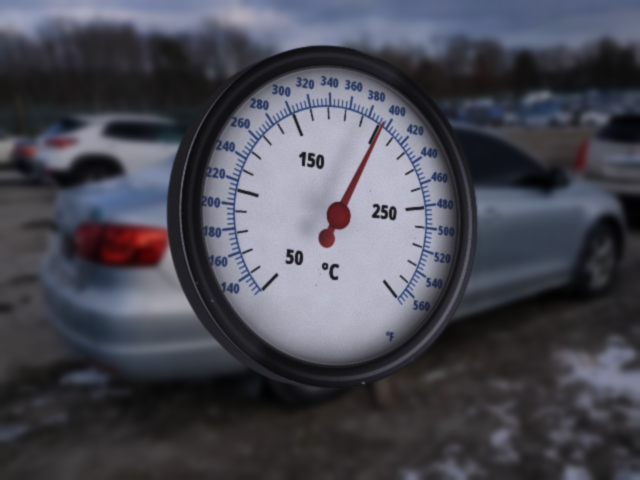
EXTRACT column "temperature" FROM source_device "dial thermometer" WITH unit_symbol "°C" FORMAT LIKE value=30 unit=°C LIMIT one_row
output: value=200 unit=°C
